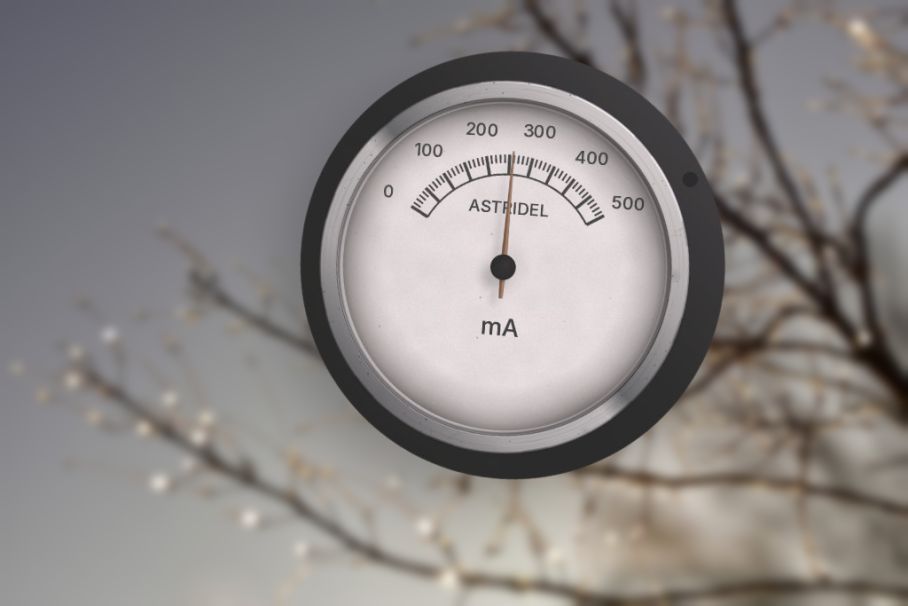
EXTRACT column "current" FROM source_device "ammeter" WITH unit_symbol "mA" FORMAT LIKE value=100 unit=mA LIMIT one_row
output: value=260 unit=mA
